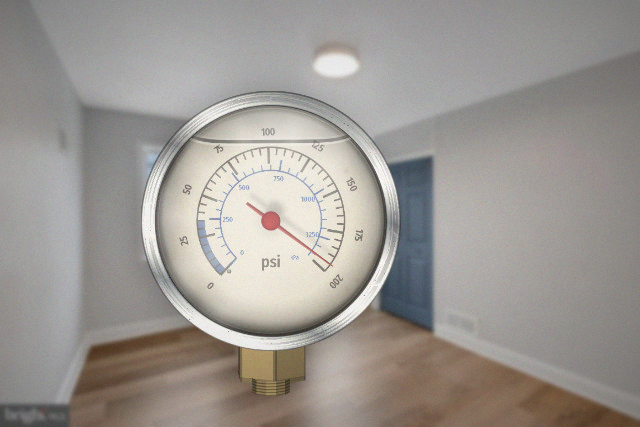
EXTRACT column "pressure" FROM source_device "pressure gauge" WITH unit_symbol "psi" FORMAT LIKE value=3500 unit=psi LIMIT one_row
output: value=195 unit=psi
